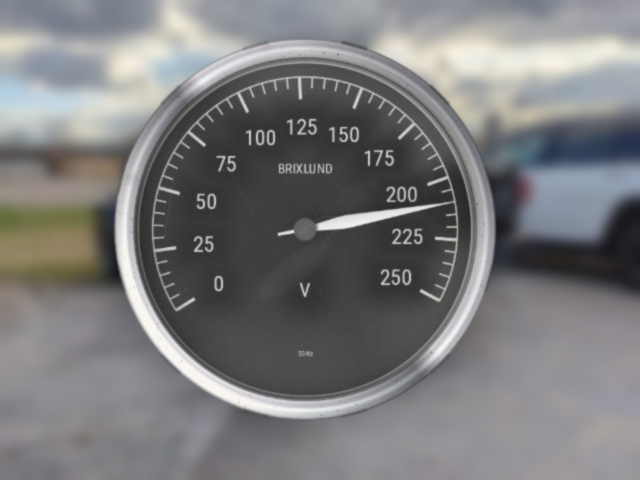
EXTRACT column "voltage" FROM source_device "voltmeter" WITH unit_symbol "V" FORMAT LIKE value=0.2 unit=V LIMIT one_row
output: value=210 unit=V
